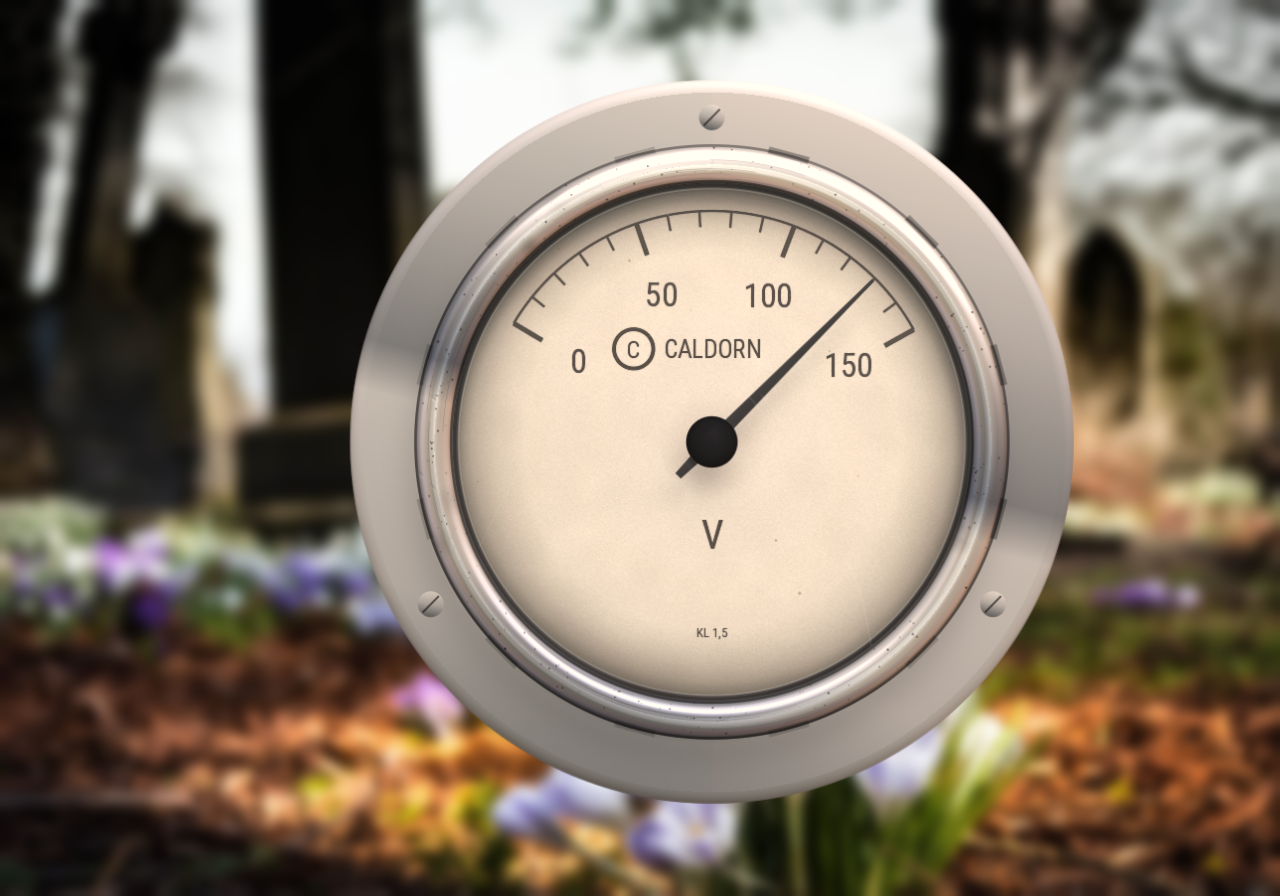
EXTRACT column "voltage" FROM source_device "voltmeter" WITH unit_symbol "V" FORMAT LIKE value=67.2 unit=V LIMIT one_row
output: value=130 unit=V
